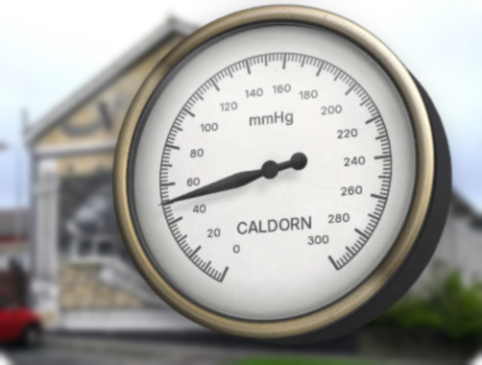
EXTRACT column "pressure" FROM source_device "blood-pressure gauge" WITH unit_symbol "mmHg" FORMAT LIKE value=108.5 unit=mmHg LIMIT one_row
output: value=50 unit=mmHg
